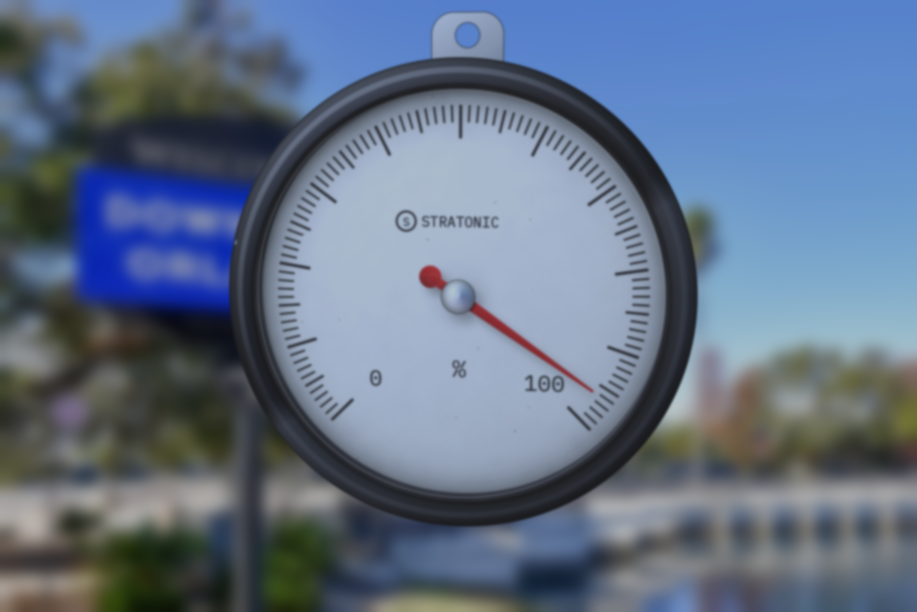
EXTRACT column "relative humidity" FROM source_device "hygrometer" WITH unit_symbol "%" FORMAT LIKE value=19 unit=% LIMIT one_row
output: value=96 unit=%
